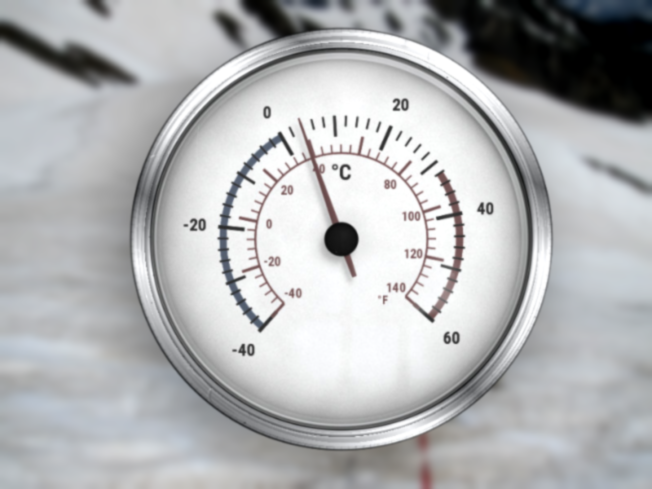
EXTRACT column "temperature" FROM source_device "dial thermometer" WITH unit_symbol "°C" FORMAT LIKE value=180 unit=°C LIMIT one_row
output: value=4 unit=°C
